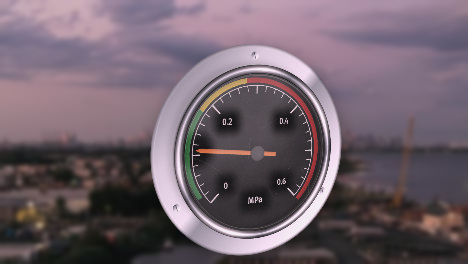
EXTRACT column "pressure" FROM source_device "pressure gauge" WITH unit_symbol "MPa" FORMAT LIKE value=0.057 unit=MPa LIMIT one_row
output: value=0.11 unit=MPa
